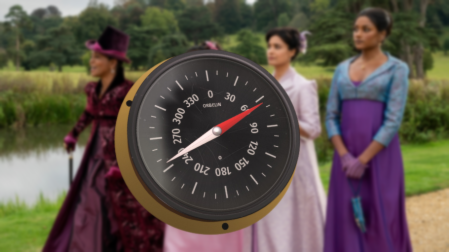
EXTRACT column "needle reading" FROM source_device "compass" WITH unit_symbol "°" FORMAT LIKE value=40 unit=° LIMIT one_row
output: value=65 unit=°
